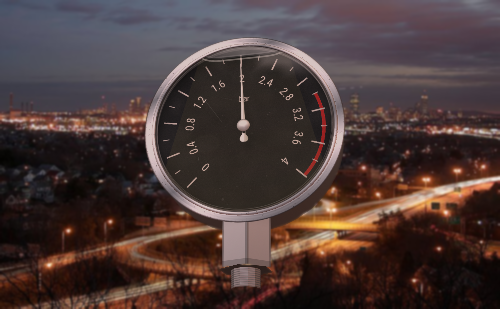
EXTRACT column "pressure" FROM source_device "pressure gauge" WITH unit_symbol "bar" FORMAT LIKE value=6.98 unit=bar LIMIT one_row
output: value=2 unit=bar
